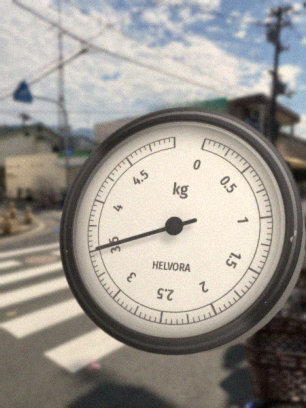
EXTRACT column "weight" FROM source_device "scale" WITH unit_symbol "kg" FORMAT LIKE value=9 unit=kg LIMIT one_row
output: value=3.5 unit=kg
